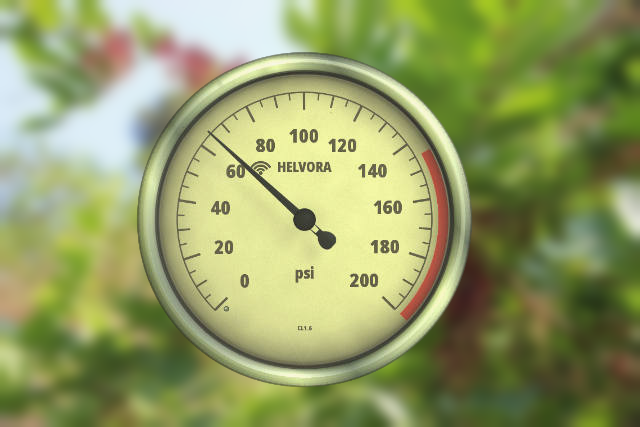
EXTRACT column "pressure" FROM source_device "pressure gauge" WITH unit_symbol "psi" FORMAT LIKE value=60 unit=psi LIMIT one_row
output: value=65 unit=psi
